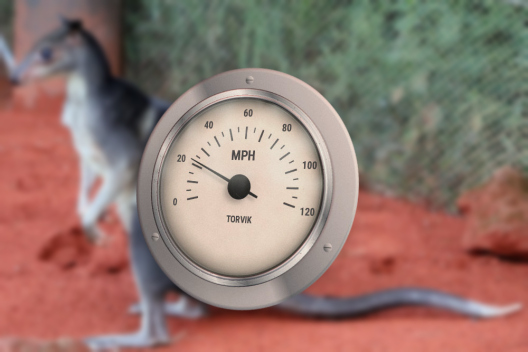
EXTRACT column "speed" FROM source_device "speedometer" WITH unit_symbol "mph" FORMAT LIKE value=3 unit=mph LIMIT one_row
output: value=22.5 unit=mph
